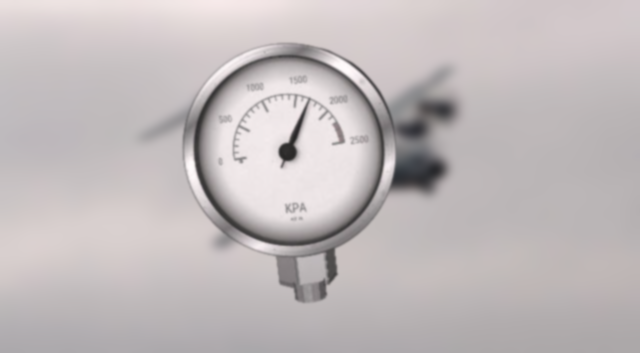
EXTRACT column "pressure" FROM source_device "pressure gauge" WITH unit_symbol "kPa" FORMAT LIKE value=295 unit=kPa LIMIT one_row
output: value=1700 unit=kPa
